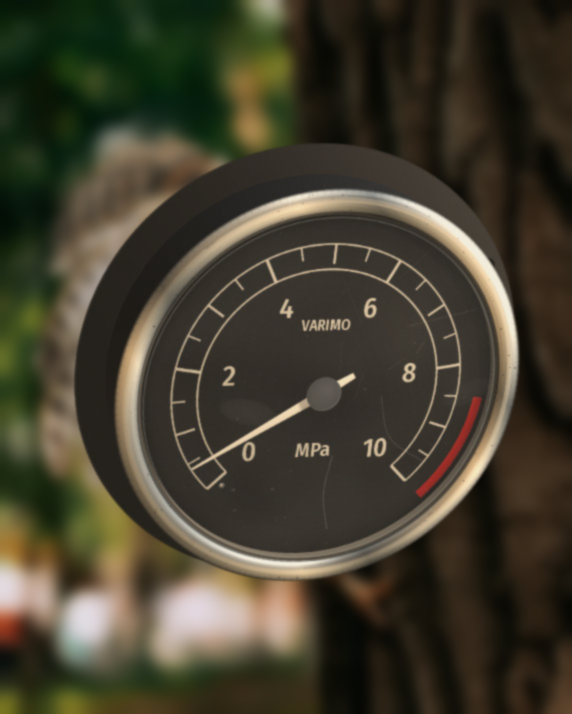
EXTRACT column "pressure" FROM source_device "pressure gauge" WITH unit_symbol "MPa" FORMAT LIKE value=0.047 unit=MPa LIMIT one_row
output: value=0.5 unit=MPa
